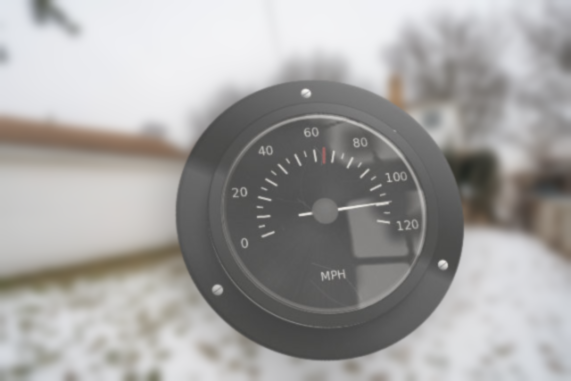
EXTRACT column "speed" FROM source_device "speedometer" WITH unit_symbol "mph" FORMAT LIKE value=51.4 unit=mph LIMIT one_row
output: value=110 unit=mph
